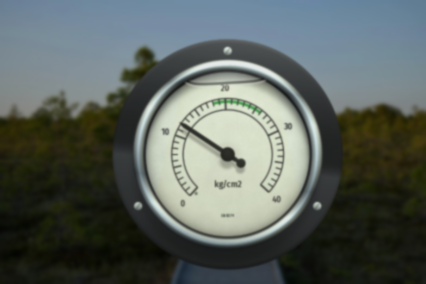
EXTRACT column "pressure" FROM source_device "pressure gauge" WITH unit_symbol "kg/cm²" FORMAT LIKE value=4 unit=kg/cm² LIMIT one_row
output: value=12 unit=kg/cm²
